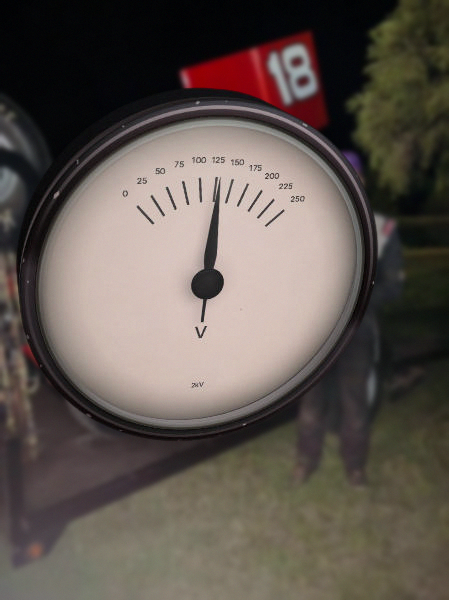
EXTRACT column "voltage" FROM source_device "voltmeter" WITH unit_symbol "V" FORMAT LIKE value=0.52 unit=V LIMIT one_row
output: value=125 unit=V
